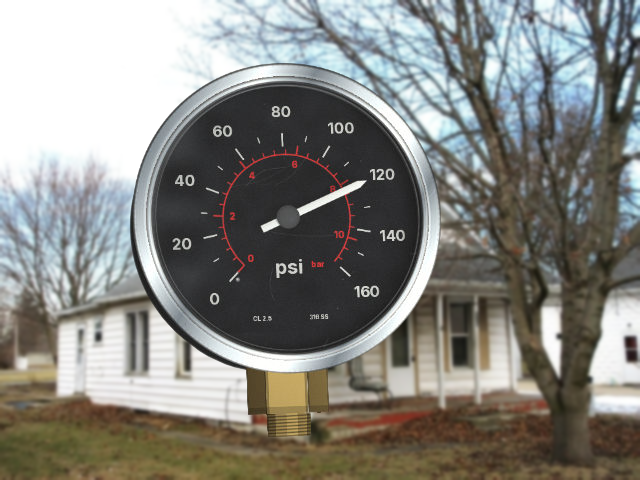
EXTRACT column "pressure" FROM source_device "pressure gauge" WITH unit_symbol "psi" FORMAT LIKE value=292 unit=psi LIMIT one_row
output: value=120 unit=psi
